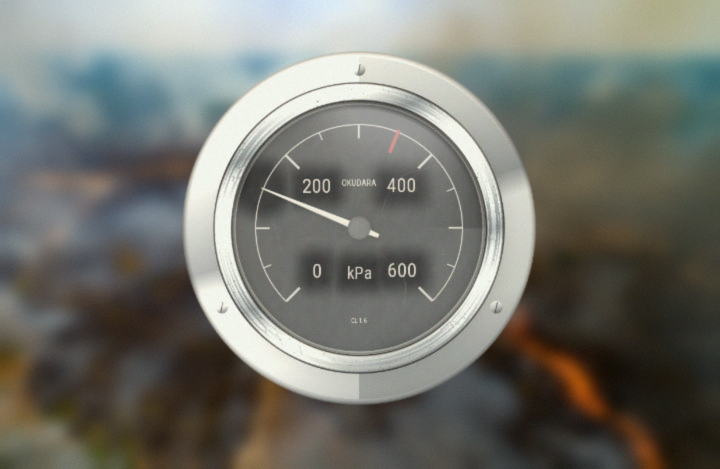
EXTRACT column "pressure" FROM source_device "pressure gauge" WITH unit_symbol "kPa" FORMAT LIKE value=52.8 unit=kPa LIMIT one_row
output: value=150 unit=kPa
